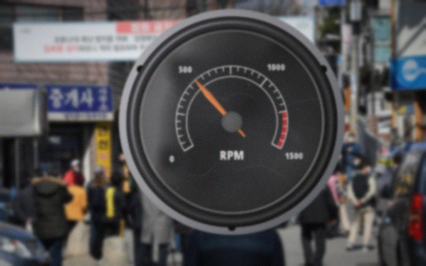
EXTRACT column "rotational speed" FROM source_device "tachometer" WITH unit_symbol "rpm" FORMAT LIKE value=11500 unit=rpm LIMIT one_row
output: value=500 unit=rpm
